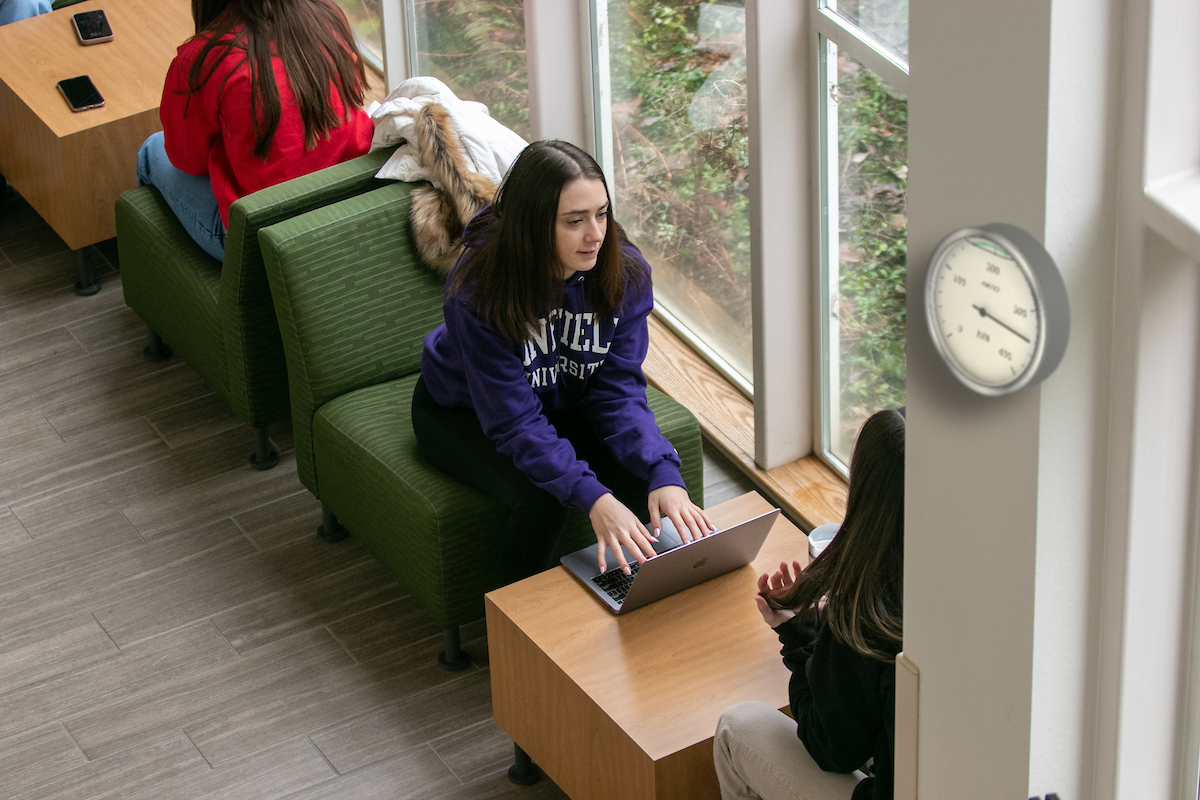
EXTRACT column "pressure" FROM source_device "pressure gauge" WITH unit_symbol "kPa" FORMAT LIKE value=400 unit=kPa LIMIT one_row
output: value=340 unit=kPa
